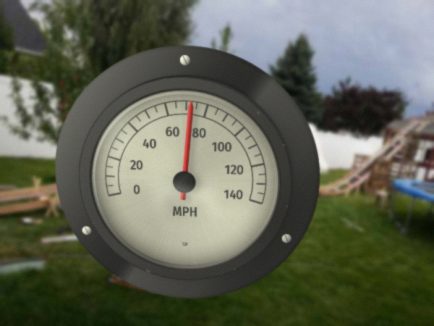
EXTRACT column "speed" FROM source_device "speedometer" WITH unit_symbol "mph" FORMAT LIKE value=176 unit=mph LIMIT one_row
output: value=72.5 unit=mph
